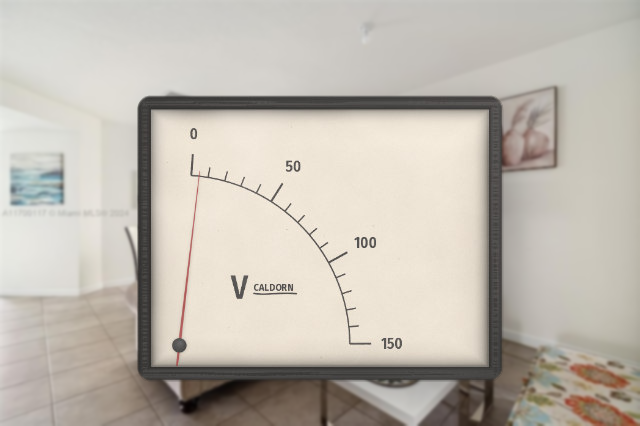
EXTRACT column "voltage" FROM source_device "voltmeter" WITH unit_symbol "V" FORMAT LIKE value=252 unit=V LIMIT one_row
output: value=5 unit=V
